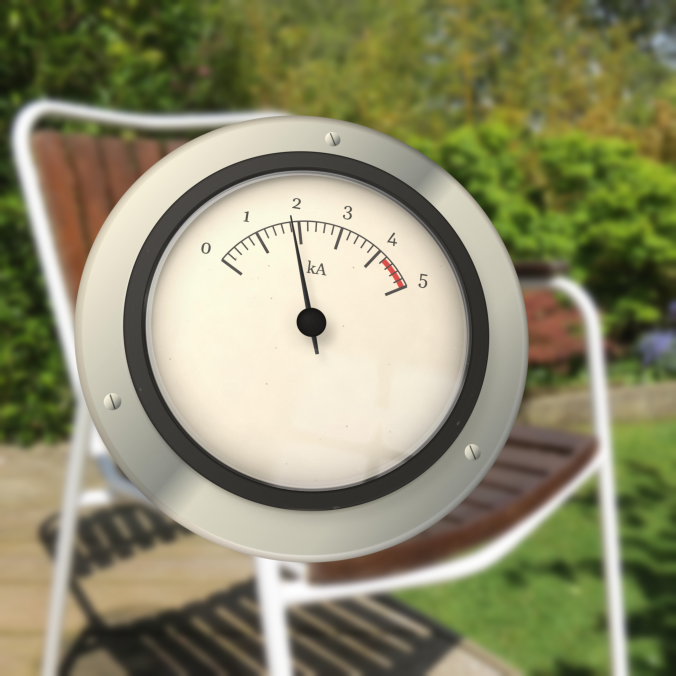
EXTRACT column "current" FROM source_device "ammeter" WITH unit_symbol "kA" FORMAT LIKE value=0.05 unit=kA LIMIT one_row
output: value=1.8 unit=kA
